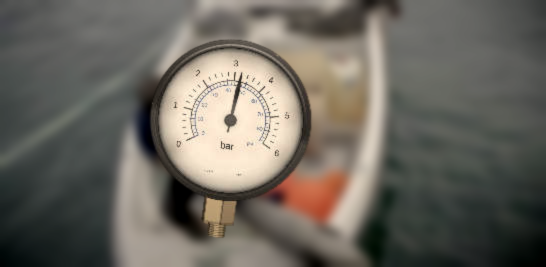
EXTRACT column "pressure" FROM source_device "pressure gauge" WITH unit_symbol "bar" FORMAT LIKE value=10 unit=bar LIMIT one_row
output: value=3.2 unit=bar
